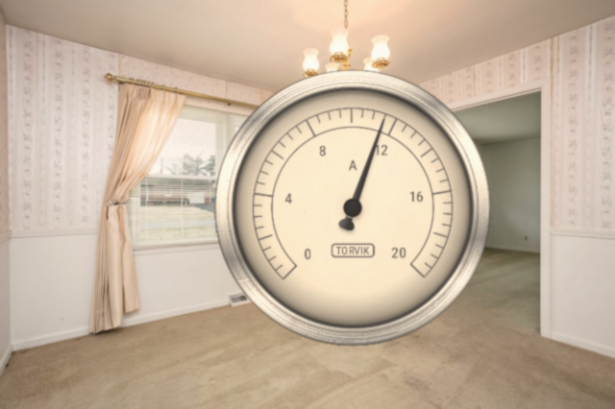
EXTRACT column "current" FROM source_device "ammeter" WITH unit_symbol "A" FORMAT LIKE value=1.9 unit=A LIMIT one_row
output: value=11.5 unit=A
